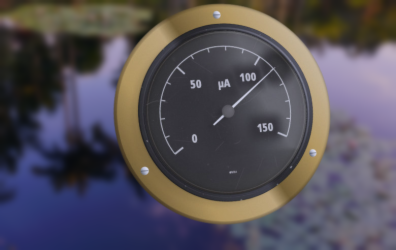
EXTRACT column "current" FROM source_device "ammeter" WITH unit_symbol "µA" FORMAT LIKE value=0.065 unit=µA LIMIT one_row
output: value=110 unit=µA
